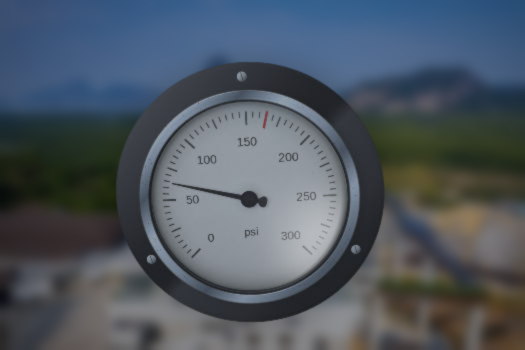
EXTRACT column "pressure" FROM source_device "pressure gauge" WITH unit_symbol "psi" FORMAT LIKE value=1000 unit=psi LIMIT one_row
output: value=65 unit=psi
